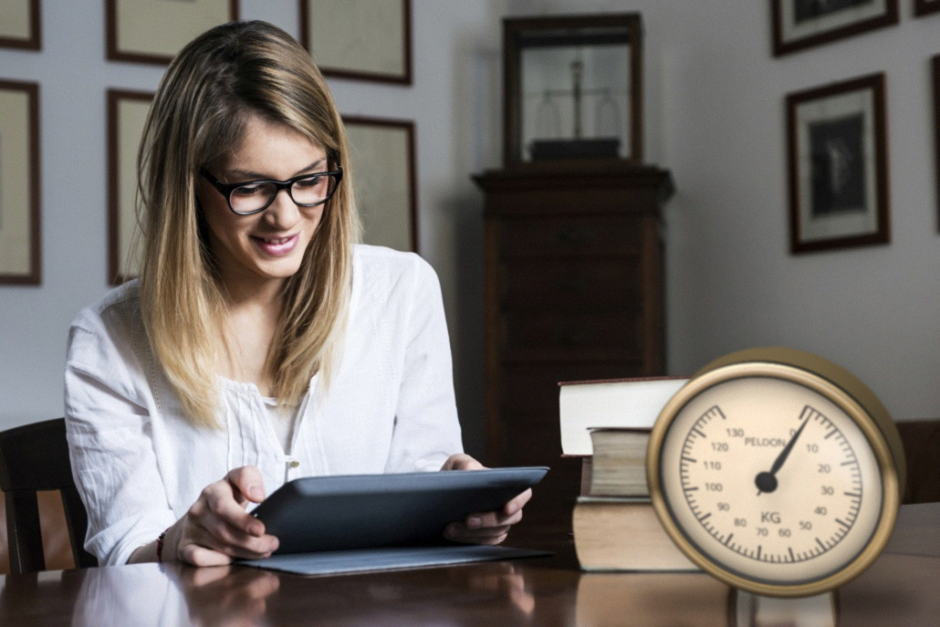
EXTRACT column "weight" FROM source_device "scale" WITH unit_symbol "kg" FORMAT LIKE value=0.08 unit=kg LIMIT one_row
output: value=2 unit=kg
